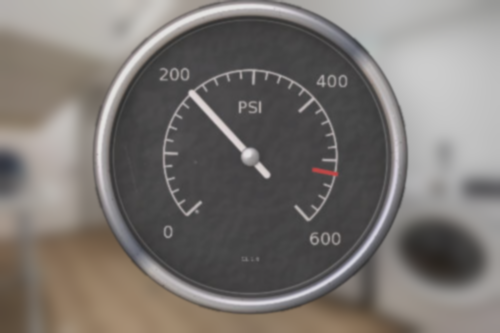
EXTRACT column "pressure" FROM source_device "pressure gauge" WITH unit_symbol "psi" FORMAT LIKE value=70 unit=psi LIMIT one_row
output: value=200 unit=psi
